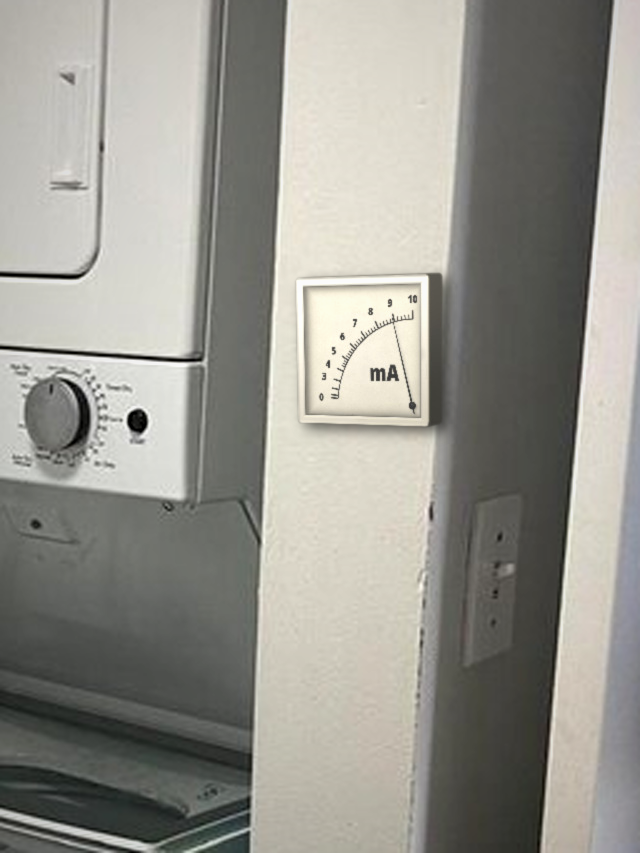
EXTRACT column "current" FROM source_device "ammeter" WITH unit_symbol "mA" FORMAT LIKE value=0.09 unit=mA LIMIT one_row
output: value=9 unit=mA
